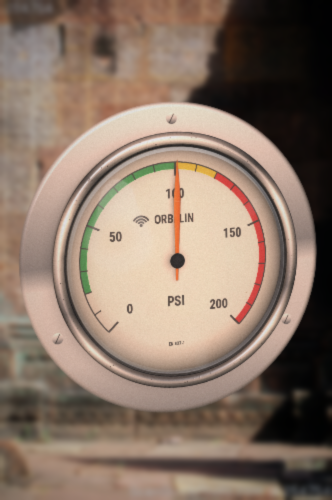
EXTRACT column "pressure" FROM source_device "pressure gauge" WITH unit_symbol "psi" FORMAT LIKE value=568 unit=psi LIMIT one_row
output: value=100 unit=psi
